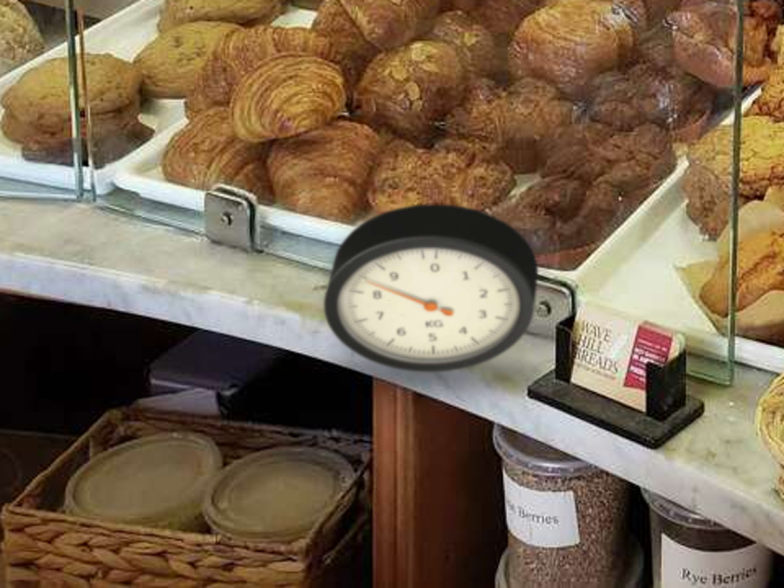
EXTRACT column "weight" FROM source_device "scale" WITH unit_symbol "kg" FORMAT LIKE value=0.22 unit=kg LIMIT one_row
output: value=8.5 unit=kg
